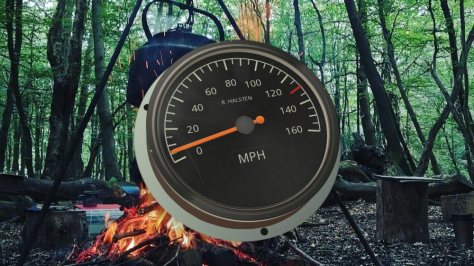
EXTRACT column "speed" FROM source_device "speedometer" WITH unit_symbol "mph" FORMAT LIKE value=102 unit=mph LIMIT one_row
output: value=5 unit=mph
